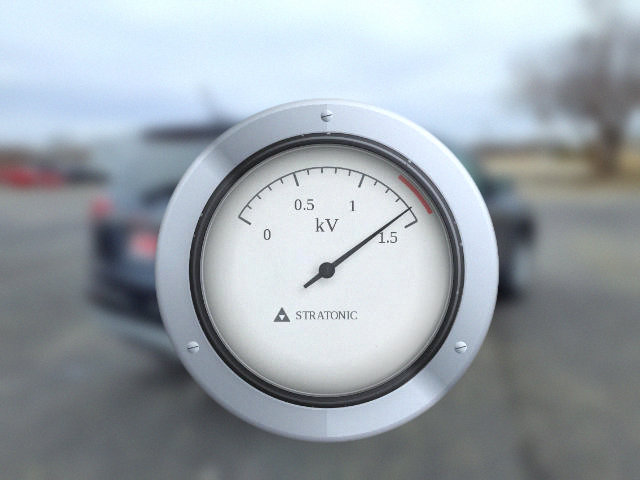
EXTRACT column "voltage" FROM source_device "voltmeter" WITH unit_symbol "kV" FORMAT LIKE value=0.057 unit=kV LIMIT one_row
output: value=1.4 unit=kV
